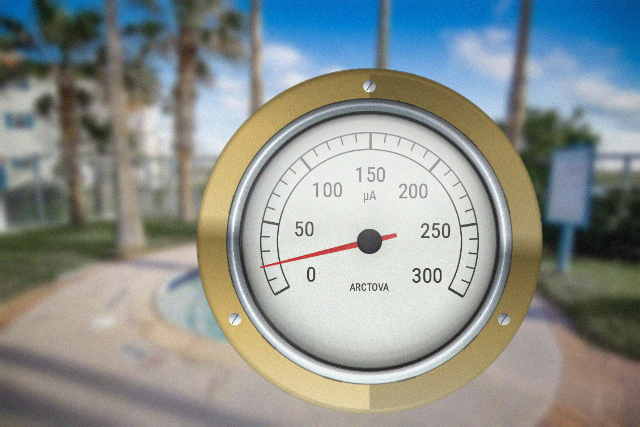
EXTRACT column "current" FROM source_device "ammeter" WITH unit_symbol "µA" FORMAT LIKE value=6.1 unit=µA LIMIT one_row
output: value=20 unit=µA
